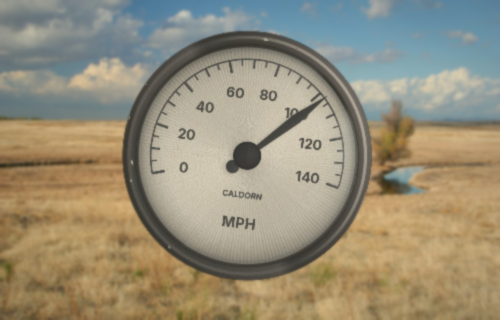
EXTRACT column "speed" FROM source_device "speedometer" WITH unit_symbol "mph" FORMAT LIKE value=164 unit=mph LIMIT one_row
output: value=102.5 unit=mph
